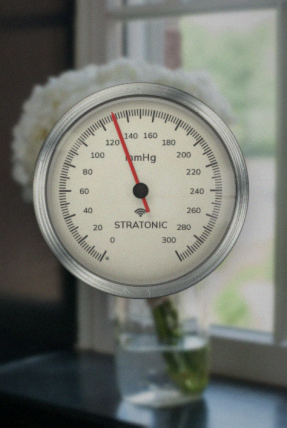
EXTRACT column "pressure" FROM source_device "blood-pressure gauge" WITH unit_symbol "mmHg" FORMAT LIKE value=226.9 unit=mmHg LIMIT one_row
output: value=130 unit=mmHg
